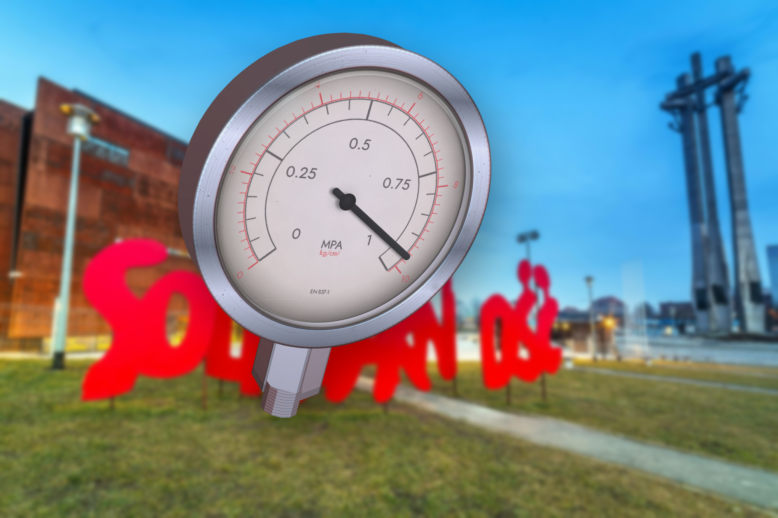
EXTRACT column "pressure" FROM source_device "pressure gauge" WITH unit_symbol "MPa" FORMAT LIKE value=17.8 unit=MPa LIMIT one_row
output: value=0.95 unit=MPa
